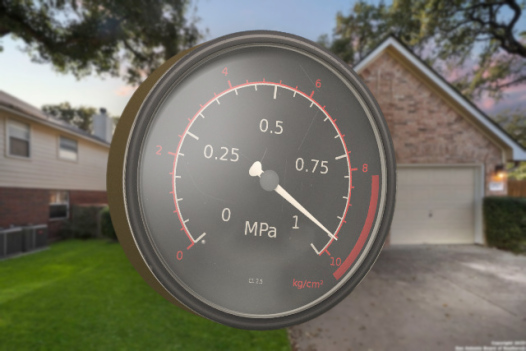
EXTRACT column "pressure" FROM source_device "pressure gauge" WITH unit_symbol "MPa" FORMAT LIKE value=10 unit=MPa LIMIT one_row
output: value=0.95 unit=MPa
